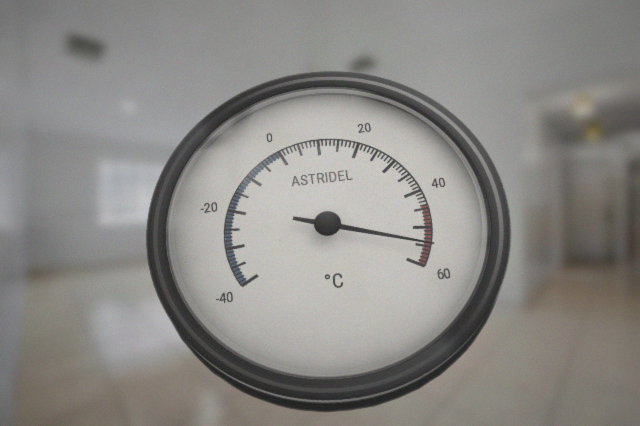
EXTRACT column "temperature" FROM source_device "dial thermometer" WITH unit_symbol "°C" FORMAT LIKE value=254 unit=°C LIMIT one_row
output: value=55 unit=°C
